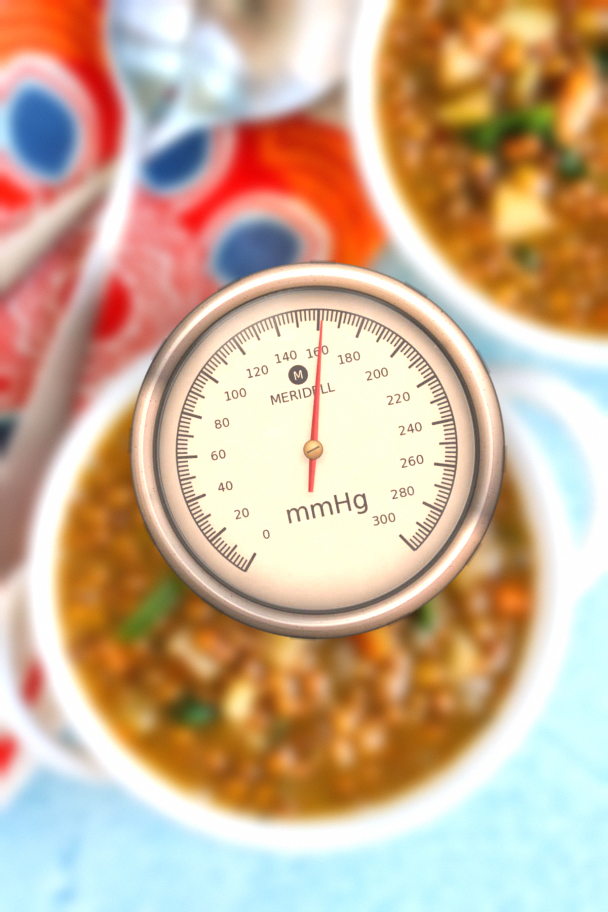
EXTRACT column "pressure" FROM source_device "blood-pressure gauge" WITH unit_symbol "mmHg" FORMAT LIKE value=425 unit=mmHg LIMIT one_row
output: value=162 unit=mmHg
